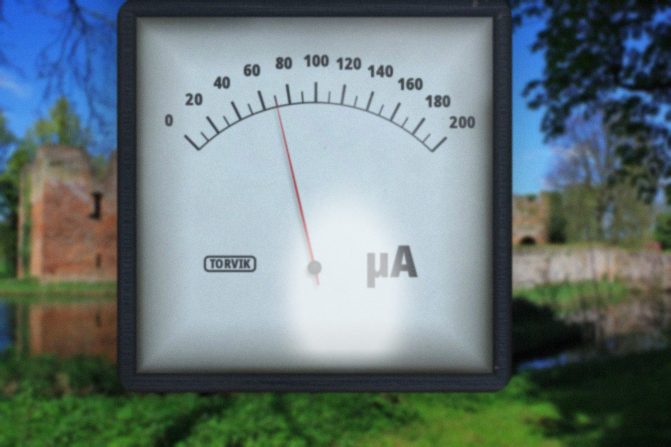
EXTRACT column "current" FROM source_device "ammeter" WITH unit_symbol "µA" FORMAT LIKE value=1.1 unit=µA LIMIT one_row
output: value=70 unit=µA
